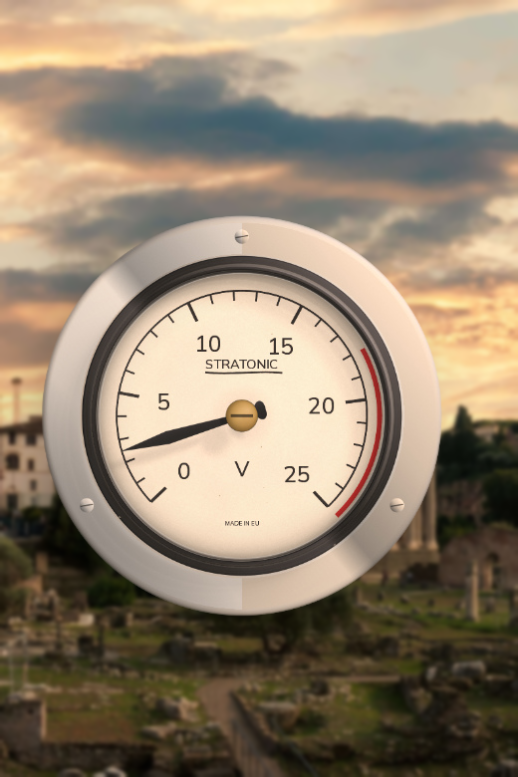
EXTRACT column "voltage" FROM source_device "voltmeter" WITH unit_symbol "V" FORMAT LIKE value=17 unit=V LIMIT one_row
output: value=2.5 unit=V
